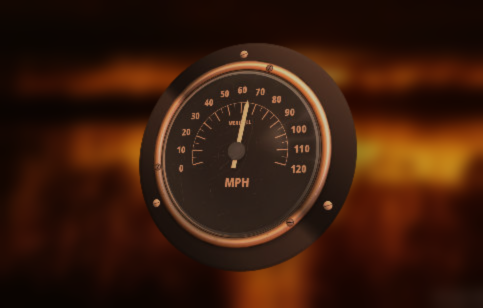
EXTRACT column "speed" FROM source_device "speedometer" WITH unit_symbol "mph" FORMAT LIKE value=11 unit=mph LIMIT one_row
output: value=65 unit=mph
